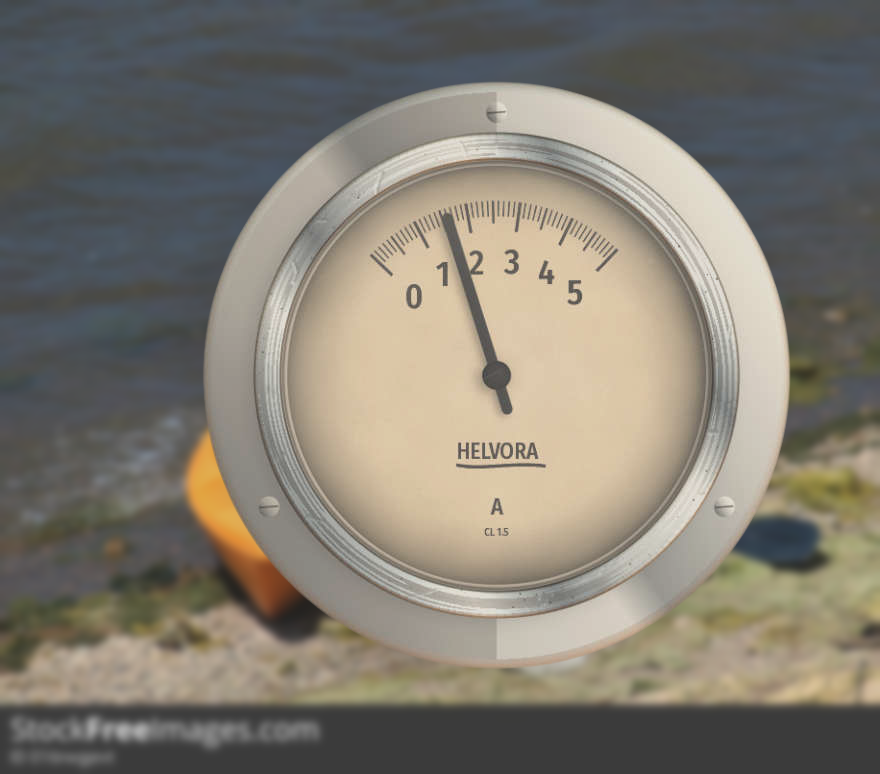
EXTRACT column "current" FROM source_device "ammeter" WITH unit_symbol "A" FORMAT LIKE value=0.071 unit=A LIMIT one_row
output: value=1.6 unit=A
